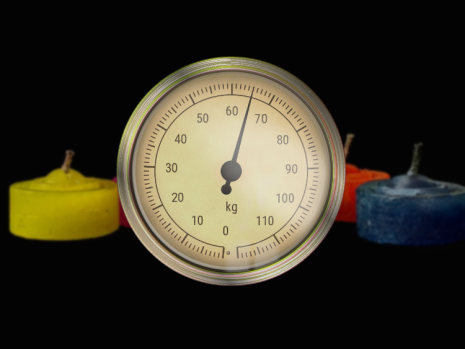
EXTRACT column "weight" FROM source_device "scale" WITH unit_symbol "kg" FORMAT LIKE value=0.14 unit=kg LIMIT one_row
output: value=65 unit=kg
